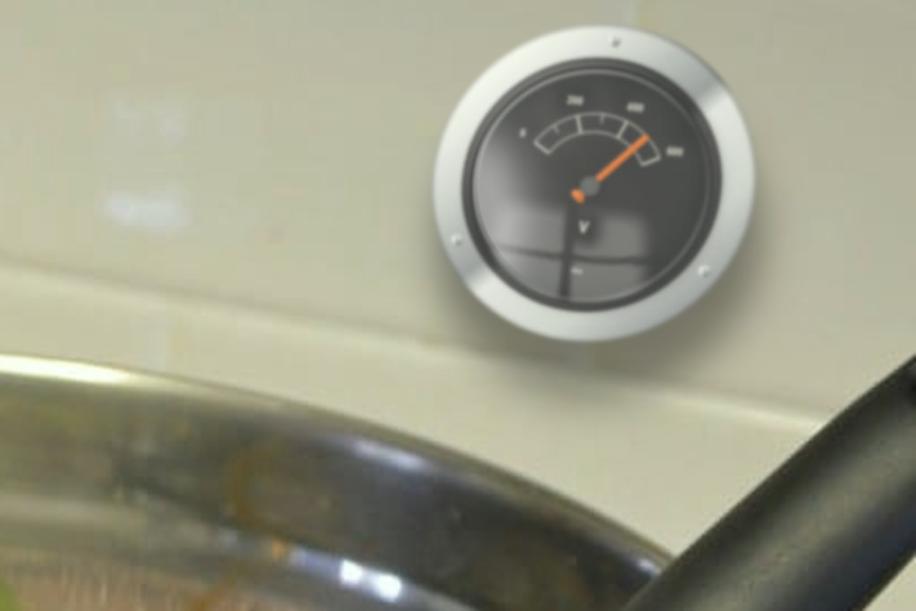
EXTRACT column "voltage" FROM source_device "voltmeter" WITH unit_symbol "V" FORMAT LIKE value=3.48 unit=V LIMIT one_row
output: value=500 unit=V
